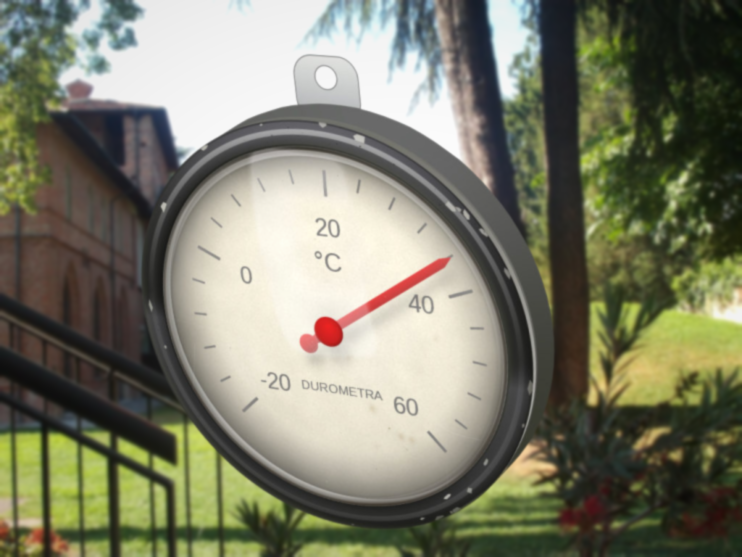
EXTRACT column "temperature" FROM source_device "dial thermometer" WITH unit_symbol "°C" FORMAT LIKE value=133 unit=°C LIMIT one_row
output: value=36 unit=°C
